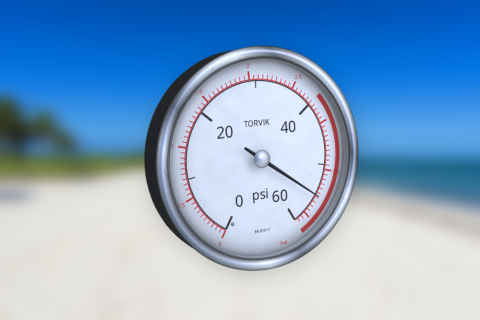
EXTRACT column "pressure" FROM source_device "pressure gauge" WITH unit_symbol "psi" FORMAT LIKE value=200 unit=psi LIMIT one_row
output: value=55 unit=psi
